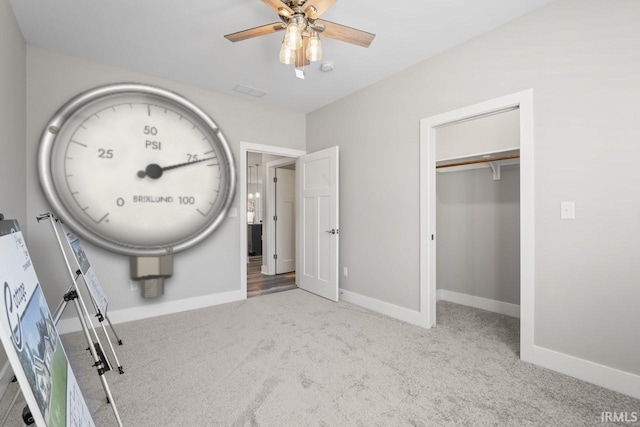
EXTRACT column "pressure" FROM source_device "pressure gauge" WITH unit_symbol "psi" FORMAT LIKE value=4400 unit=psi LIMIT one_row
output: value=77.5 unit=psi
